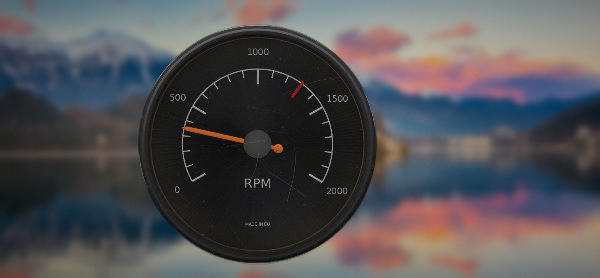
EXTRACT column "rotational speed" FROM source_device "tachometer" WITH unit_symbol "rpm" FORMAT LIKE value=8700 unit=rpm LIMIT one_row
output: value=350 unit=rpm
